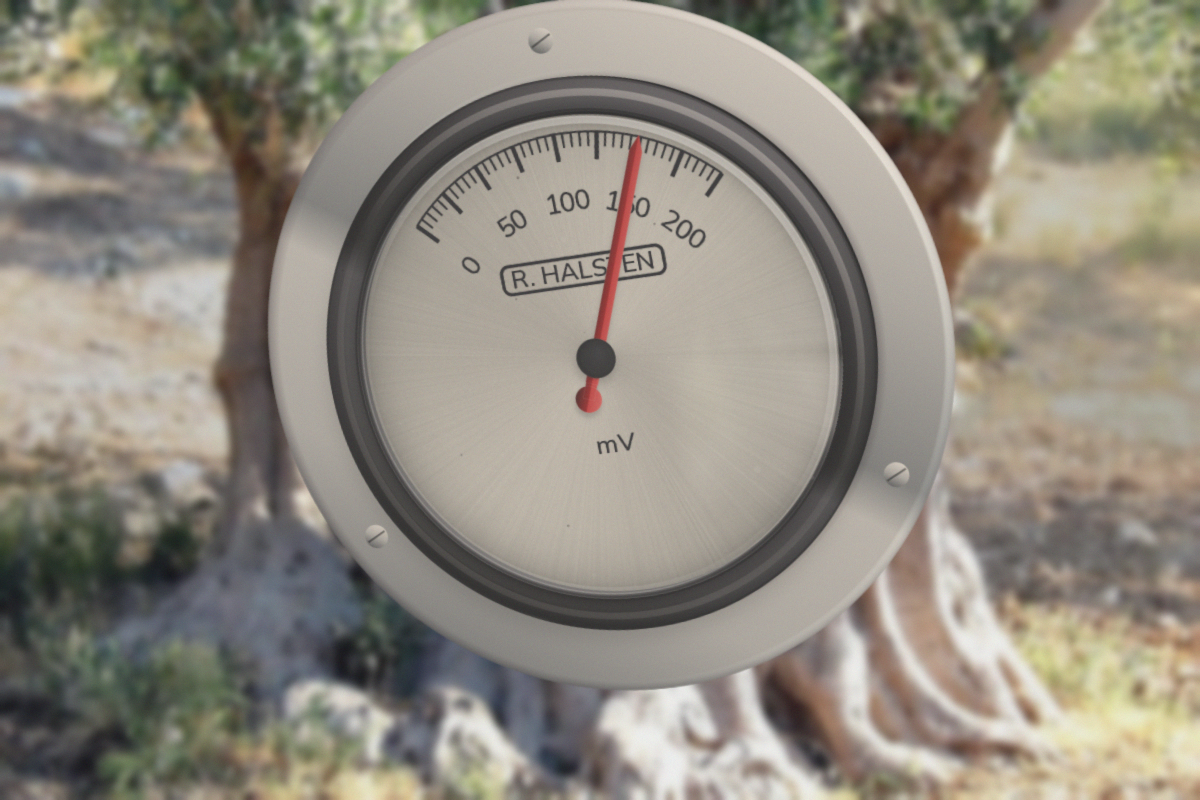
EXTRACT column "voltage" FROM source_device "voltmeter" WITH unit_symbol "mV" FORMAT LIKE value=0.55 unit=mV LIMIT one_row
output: value=150 unit=mV
